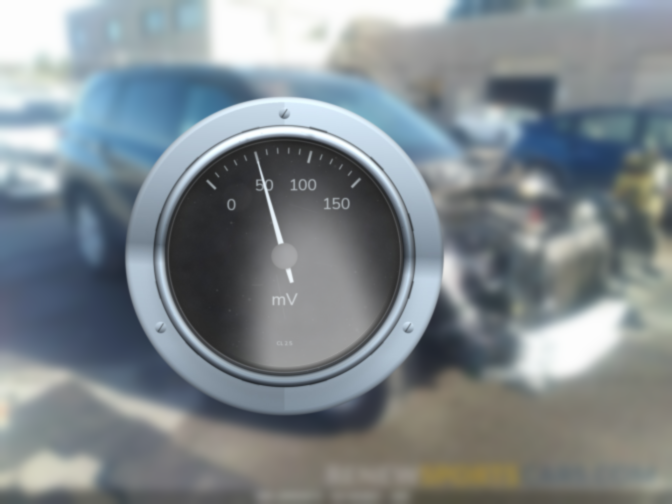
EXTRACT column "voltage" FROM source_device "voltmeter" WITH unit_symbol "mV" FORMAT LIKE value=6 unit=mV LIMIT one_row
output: value=50 unit=mV
